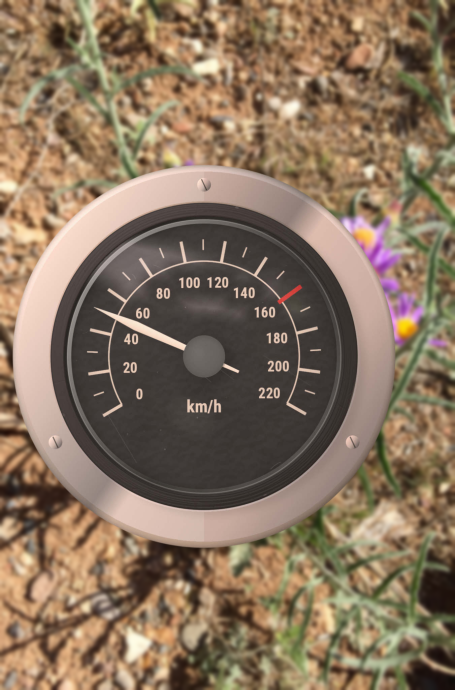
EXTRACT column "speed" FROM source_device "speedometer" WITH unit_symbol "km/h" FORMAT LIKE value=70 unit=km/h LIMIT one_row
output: value=50 unit=km/h
